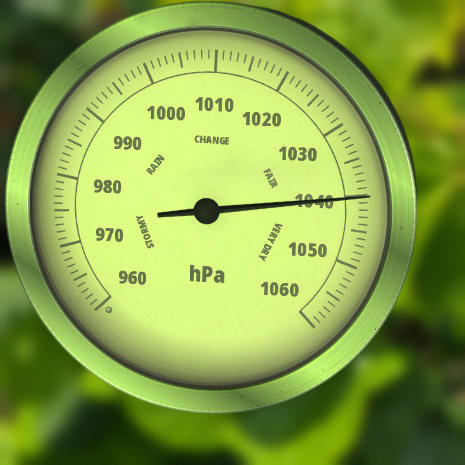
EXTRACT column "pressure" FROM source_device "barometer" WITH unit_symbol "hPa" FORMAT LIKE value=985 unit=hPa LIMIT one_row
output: value=1040 unit=hPa
